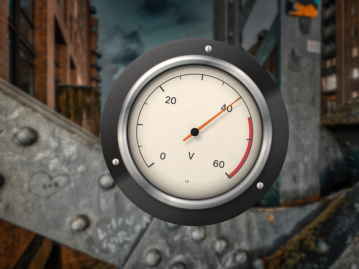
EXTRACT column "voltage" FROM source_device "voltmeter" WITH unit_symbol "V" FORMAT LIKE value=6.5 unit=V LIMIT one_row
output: value=40 unit=V
